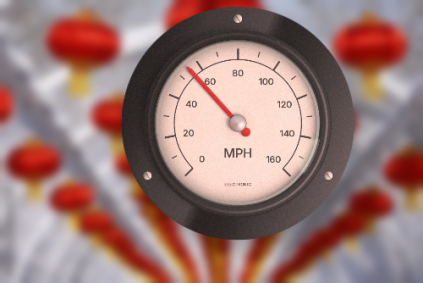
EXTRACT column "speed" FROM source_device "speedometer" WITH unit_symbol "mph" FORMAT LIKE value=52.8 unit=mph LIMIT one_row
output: value=55 unit=mph
